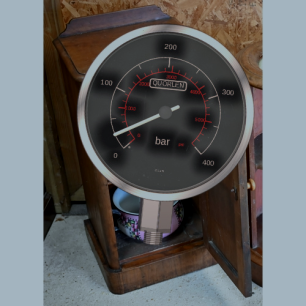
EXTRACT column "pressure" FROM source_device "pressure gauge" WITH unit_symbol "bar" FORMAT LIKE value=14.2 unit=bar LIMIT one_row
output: value=25 unit=bar
